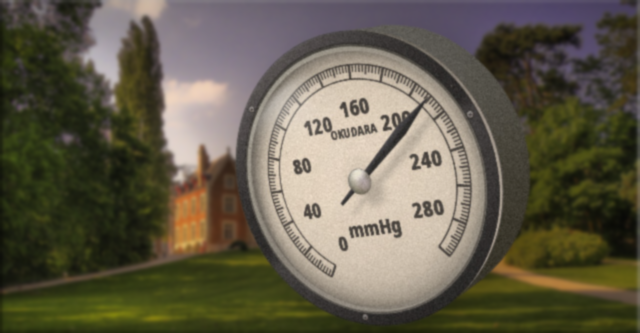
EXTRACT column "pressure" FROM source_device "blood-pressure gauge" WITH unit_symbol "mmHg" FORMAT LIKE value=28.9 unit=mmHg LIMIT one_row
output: value=210 unit=mmHg
